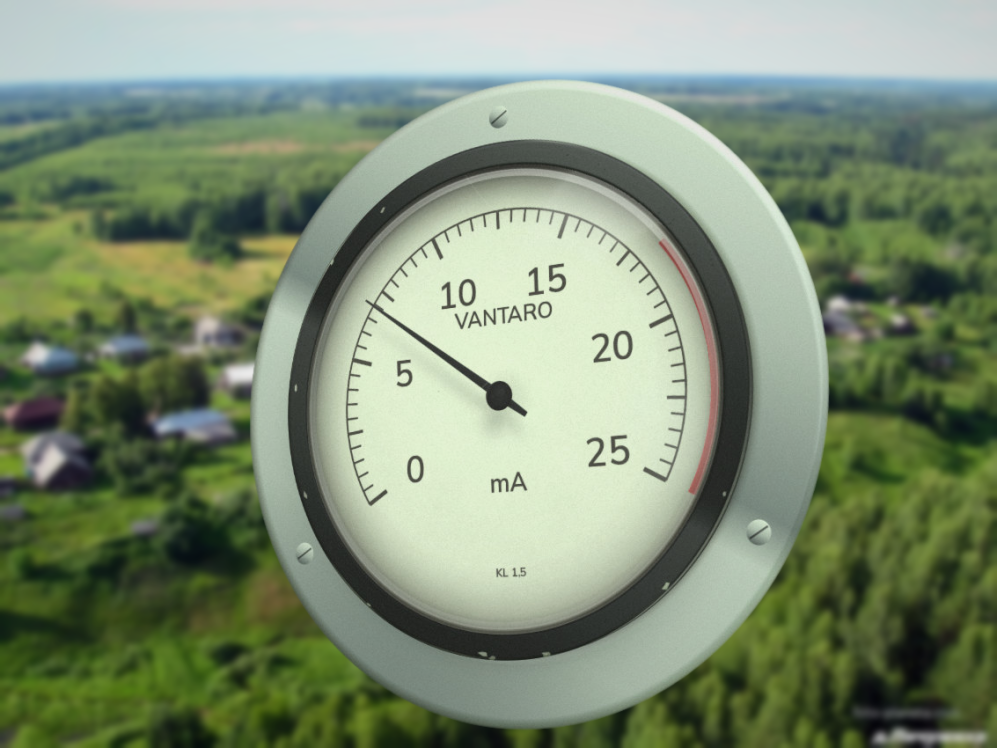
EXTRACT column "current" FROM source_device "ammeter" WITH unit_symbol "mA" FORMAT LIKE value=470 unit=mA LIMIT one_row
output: value=7 unit=mA
